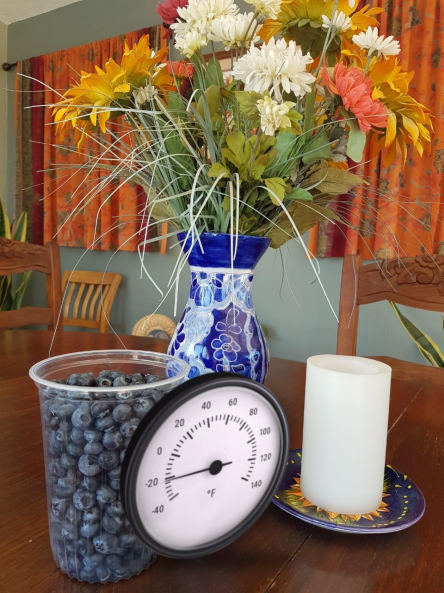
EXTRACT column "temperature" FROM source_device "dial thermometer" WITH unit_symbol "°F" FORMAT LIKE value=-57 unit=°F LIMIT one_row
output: value=-20 unit=°F
